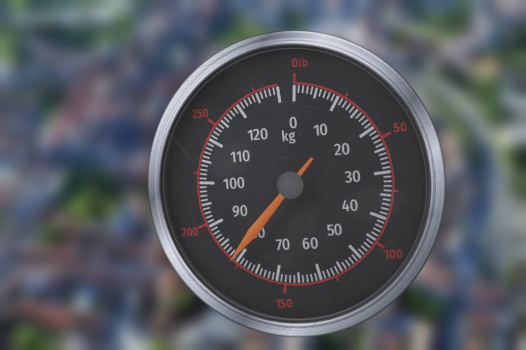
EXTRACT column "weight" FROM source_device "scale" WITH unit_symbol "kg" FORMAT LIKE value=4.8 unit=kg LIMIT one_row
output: value=81 unit=kg
